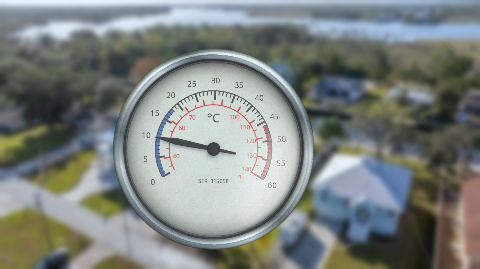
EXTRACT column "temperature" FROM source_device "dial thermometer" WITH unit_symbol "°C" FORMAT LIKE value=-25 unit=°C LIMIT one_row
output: value=10 unit=°C
